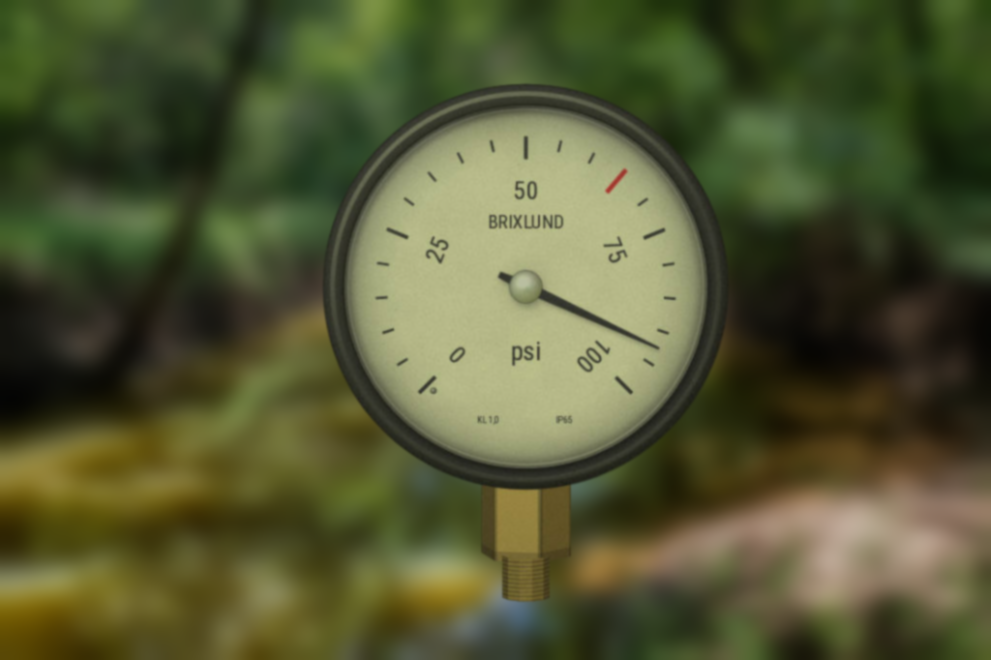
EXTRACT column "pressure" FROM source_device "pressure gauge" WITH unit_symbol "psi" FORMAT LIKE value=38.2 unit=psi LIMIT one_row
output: value=92.5 unit=psi
